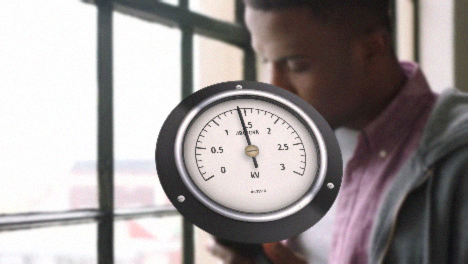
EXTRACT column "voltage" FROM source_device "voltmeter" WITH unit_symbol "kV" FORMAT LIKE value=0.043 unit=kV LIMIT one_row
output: value=1.4 unit=kV
